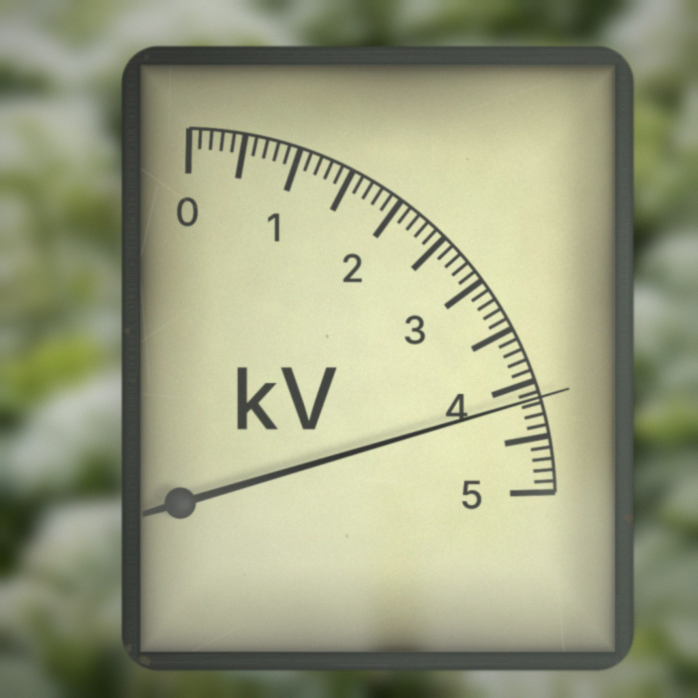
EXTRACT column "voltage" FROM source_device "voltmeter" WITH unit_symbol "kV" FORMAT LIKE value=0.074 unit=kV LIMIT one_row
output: value=4.15 unit=kV
